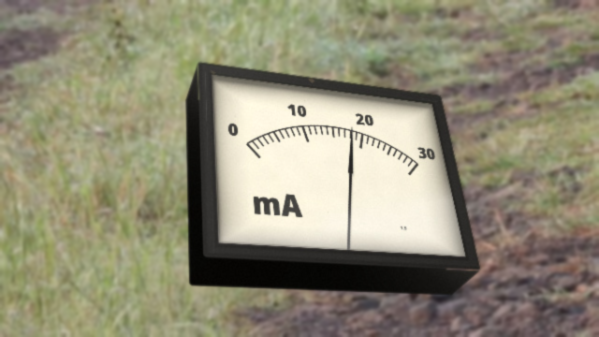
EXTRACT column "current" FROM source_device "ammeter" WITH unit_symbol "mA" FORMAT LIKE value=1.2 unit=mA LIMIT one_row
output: value=18 unit=mA
